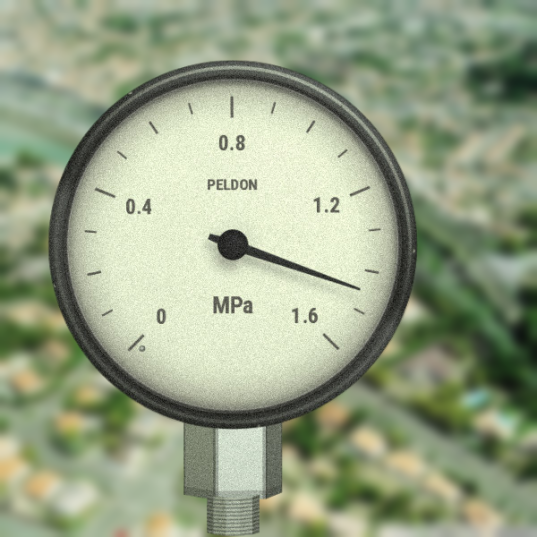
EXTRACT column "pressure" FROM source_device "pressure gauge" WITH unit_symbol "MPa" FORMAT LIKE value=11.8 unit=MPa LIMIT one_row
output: value=1.45 unit=MPa
